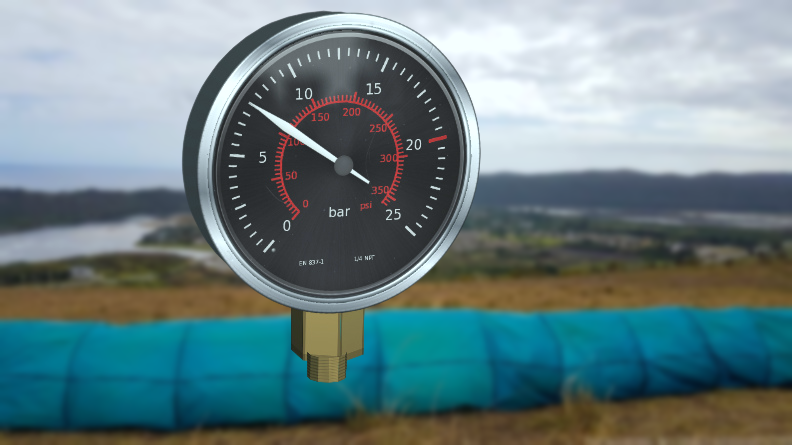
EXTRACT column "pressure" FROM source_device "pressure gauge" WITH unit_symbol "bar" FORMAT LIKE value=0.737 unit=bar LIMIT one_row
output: value=7.5 unit=bar
